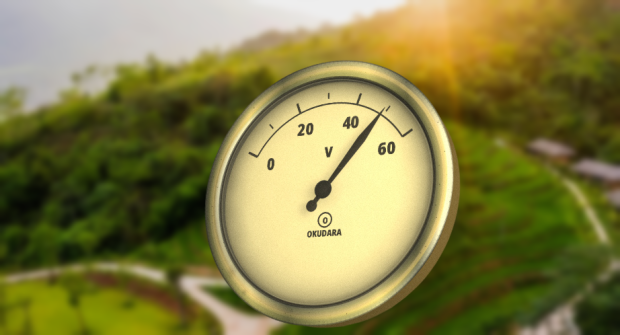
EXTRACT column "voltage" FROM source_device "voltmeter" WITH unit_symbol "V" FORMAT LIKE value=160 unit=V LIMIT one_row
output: value=50 unit=V
